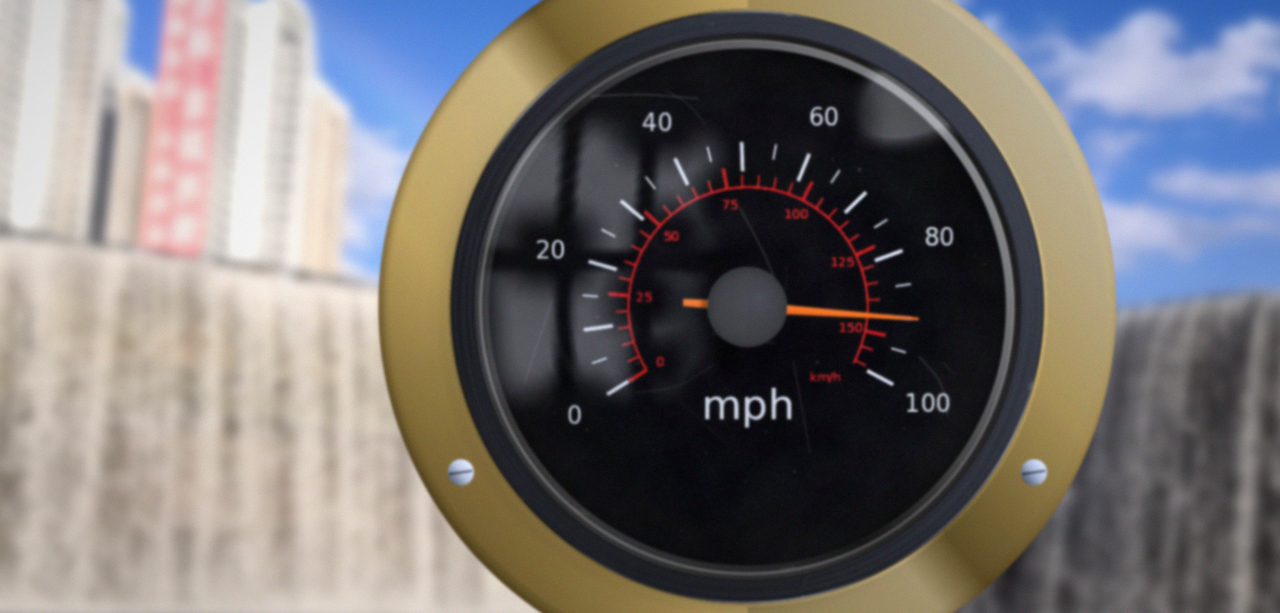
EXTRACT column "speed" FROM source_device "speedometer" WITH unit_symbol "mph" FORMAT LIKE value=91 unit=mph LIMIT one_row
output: value=90 unit=mph
